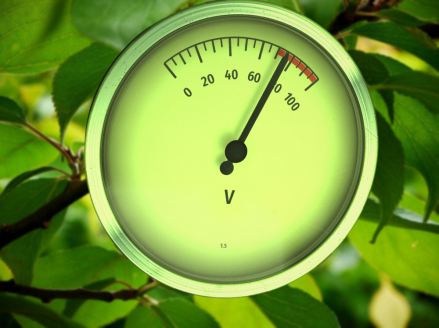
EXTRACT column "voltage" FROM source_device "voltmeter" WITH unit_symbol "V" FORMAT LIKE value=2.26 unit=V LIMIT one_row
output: value=75 unit=V
